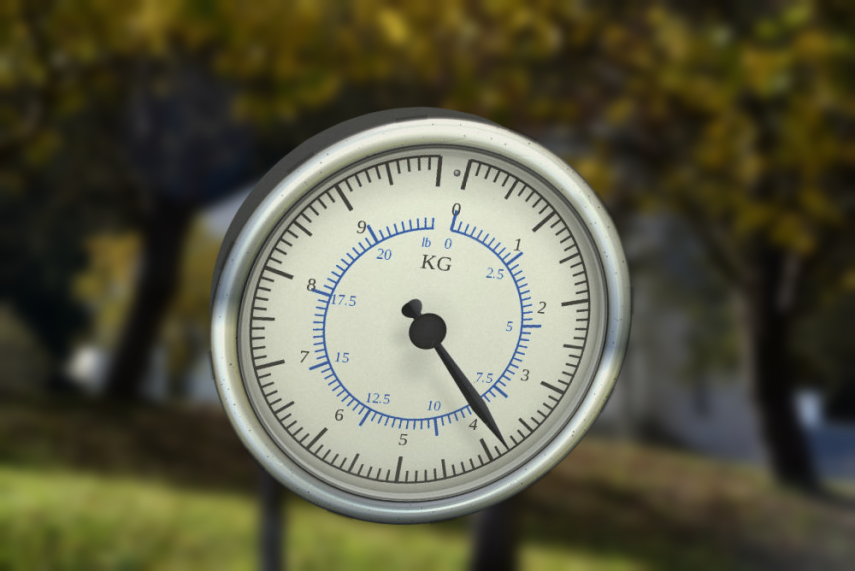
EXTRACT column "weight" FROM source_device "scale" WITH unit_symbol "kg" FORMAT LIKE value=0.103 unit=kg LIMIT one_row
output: value=3.8 unit=kg
